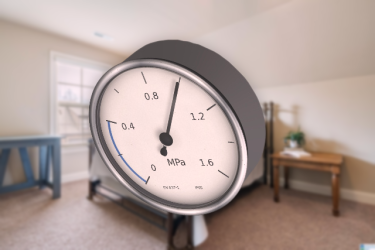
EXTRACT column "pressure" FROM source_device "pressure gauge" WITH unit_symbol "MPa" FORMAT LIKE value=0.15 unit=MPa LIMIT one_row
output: value=1 unit=MPa
